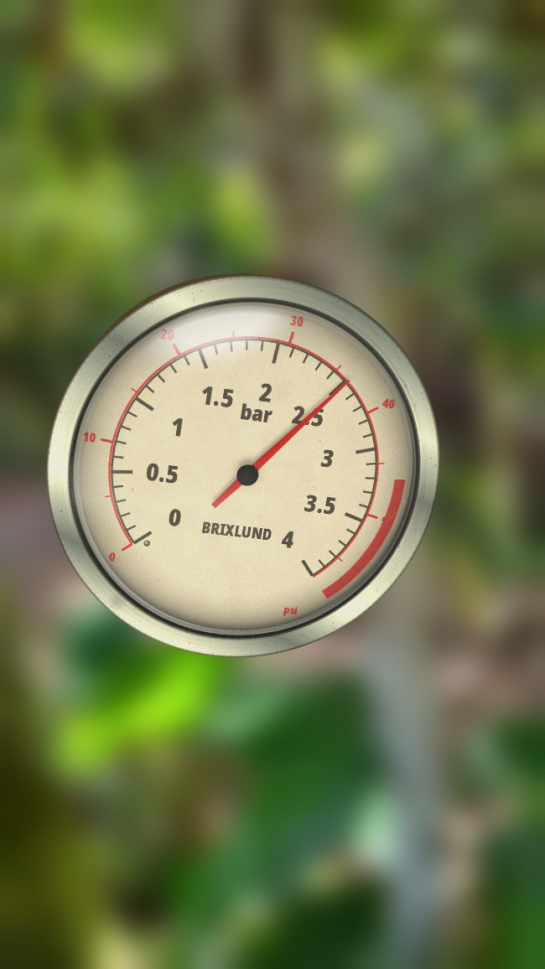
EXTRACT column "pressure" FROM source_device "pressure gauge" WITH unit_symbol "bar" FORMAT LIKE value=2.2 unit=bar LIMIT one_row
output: value=2.5 unit=bar
